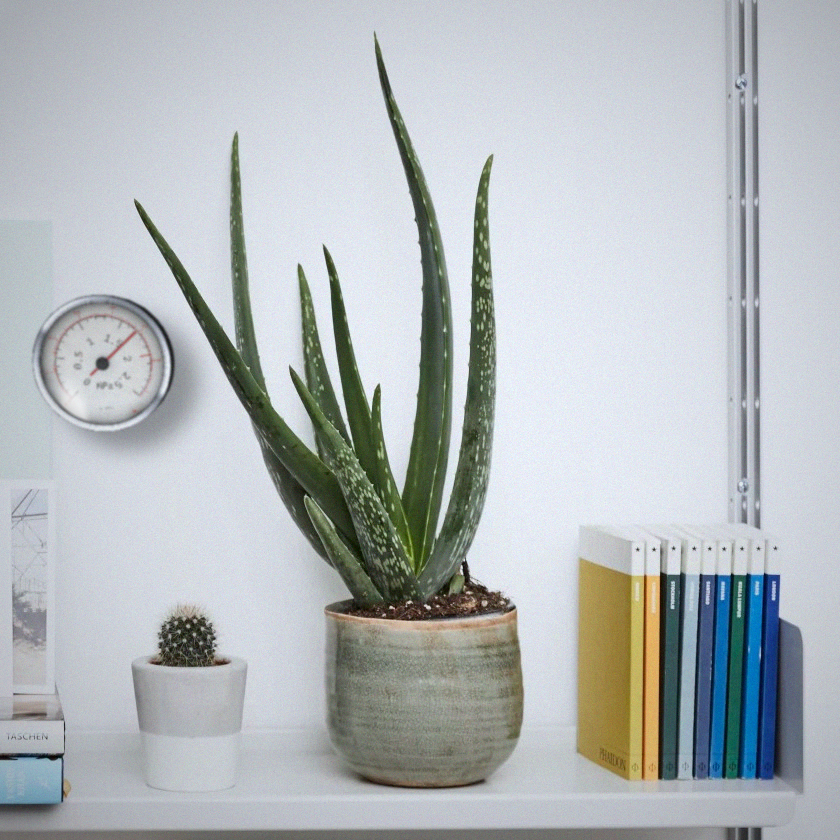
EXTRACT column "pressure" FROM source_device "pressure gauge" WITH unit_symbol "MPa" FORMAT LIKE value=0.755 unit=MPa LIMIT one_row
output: value=1.7 unit=MPa
